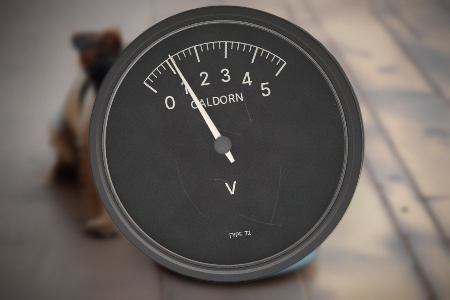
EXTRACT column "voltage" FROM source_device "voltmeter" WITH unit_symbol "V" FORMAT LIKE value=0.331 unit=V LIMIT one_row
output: value=1.2 unit=V
